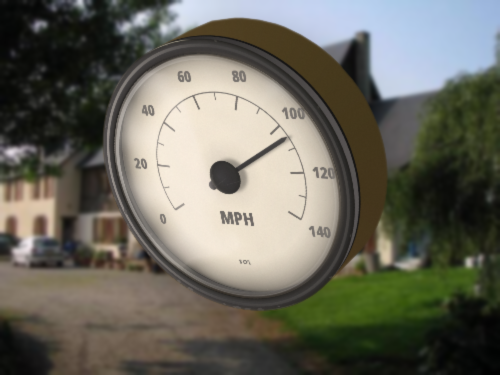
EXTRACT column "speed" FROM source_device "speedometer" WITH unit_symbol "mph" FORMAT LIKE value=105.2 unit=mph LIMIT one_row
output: value=105 unit=mph
